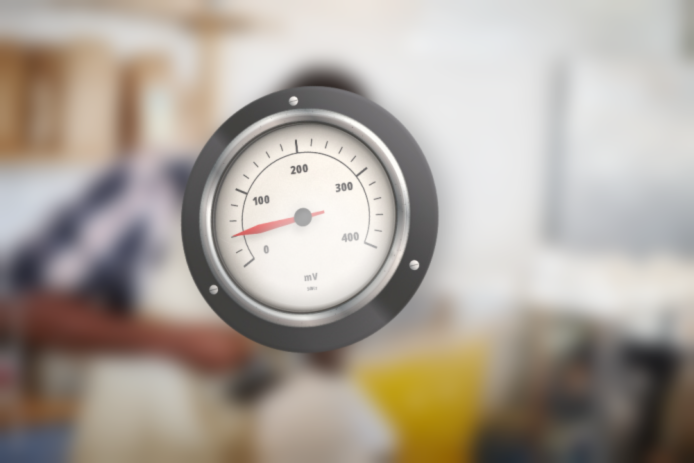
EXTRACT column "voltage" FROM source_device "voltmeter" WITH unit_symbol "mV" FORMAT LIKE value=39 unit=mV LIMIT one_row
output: value=40 unit=mV
